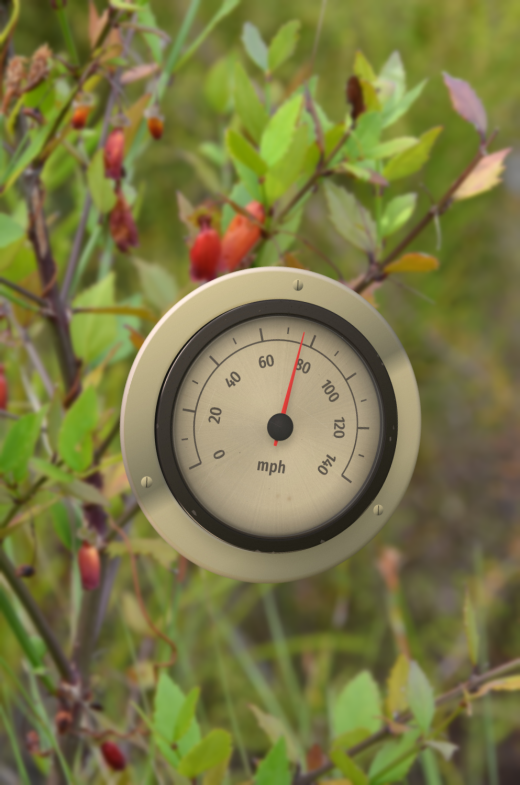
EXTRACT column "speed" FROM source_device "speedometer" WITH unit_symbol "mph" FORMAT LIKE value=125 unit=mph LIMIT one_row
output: value=75 unit=mph
